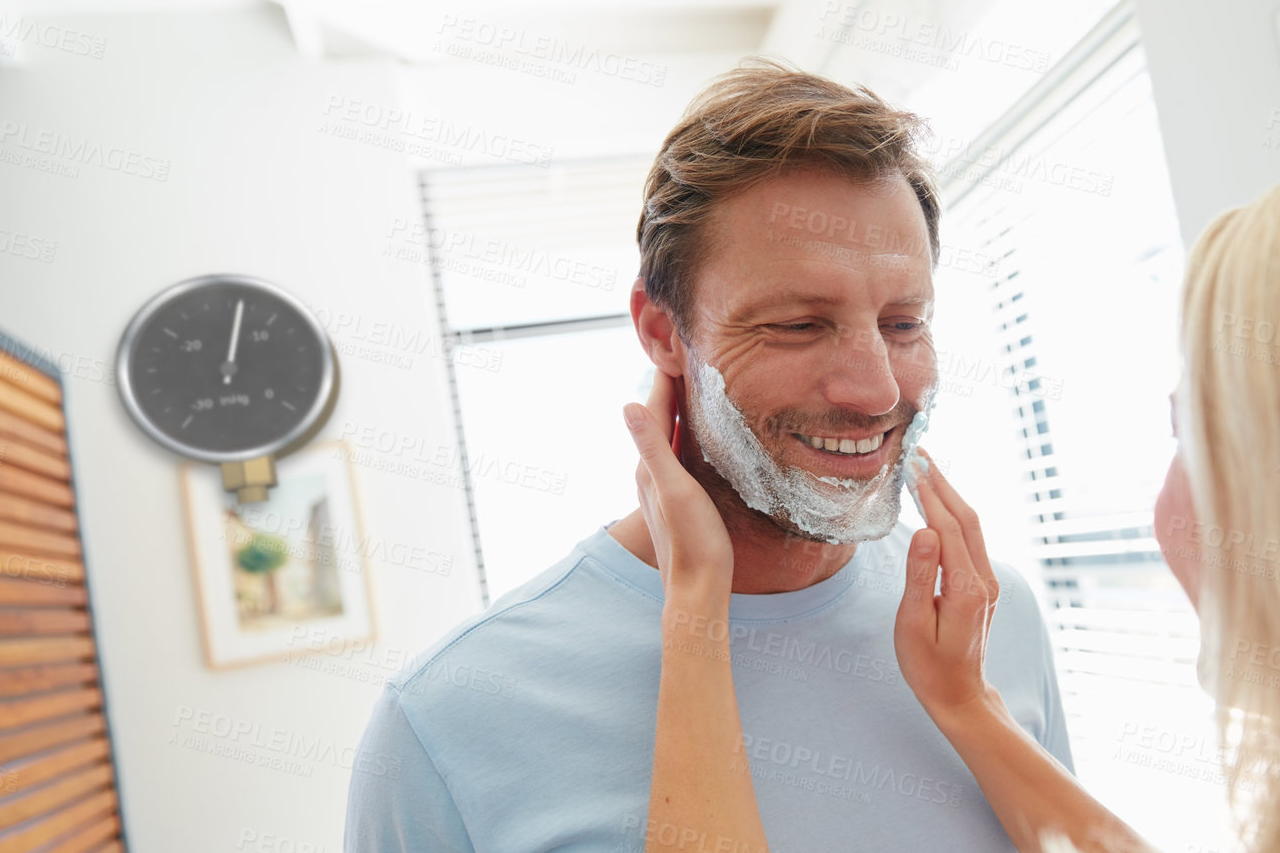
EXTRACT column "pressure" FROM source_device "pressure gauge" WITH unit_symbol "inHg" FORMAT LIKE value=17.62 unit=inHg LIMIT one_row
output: value=-13 unit=inHg
